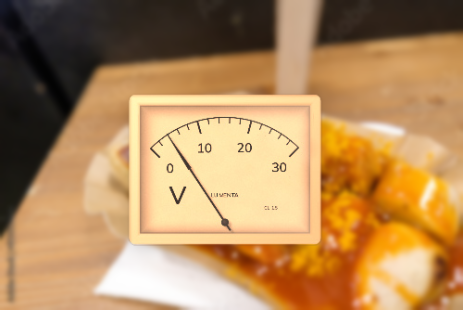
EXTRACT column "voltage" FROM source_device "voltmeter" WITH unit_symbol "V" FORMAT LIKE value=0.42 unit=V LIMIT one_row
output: value=4 unit=V
